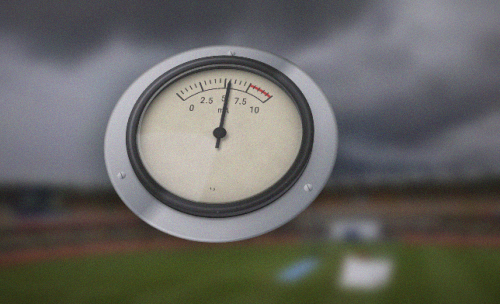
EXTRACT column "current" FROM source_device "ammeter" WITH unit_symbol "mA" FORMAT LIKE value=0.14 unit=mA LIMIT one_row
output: value=5.5 unit=mA
